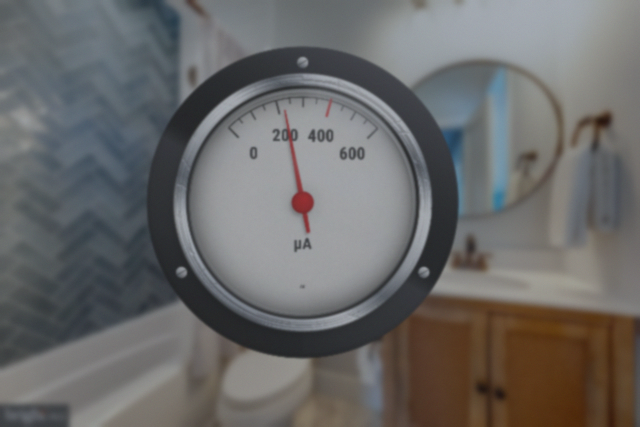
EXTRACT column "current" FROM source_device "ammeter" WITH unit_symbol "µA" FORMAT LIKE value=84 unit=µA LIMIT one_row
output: value=225 unit=µA
